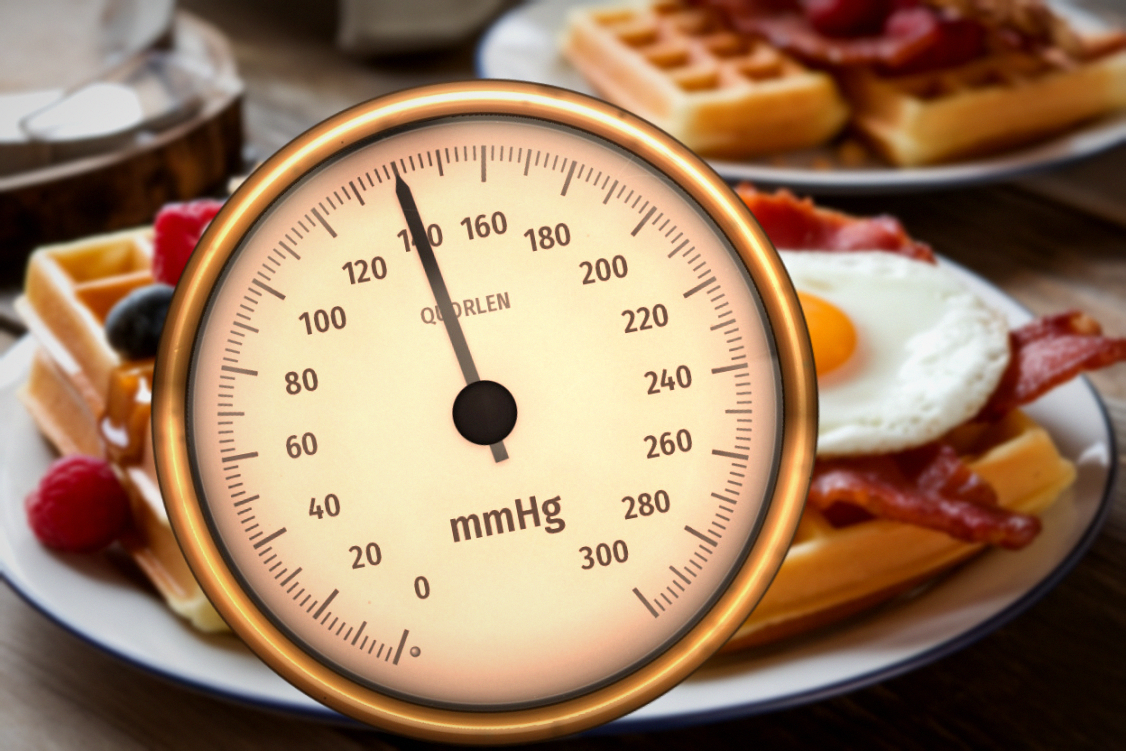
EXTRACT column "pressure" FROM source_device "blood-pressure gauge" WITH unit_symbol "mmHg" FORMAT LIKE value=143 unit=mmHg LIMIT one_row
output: value=140 unit=mmHg
